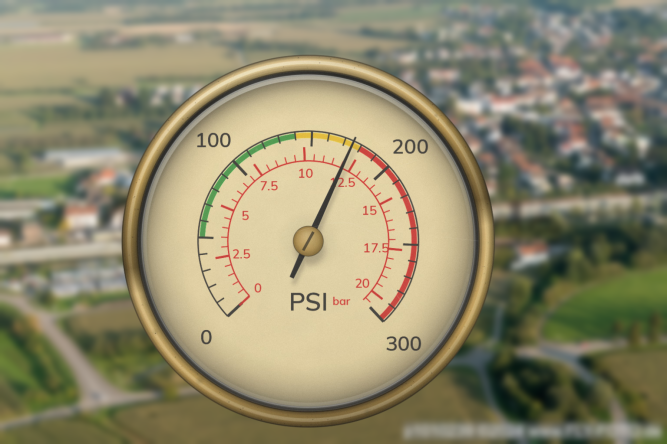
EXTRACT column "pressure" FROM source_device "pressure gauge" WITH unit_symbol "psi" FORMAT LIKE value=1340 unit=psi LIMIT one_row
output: value=175 unit=psi
